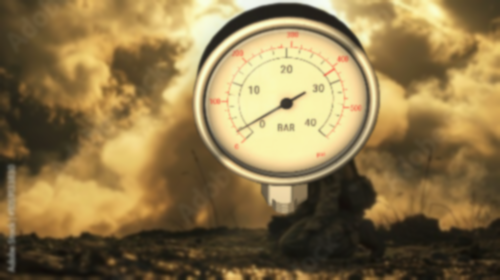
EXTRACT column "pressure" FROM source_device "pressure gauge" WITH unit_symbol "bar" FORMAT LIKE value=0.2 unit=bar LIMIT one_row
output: value=2 unit=bar
